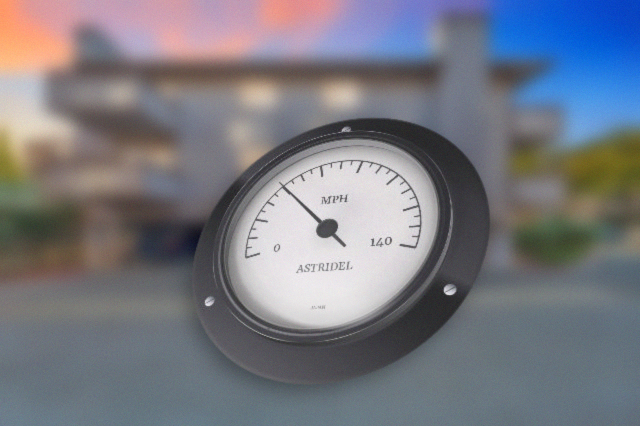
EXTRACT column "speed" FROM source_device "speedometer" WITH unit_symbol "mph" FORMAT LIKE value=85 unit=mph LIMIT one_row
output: value=40 unit=mph
